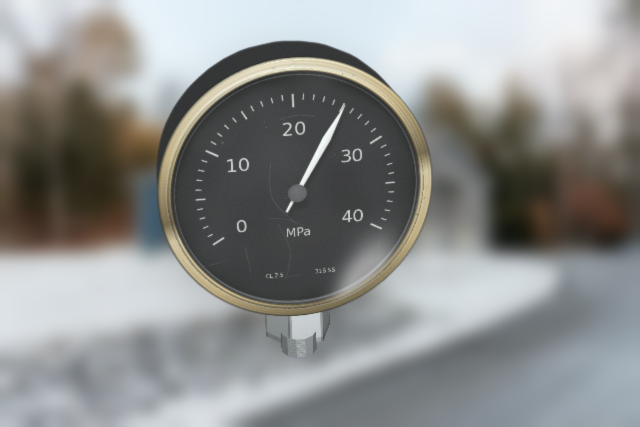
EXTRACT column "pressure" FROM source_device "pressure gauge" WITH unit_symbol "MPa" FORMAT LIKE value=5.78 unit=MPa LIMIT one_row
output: value=25 unit=MPa
